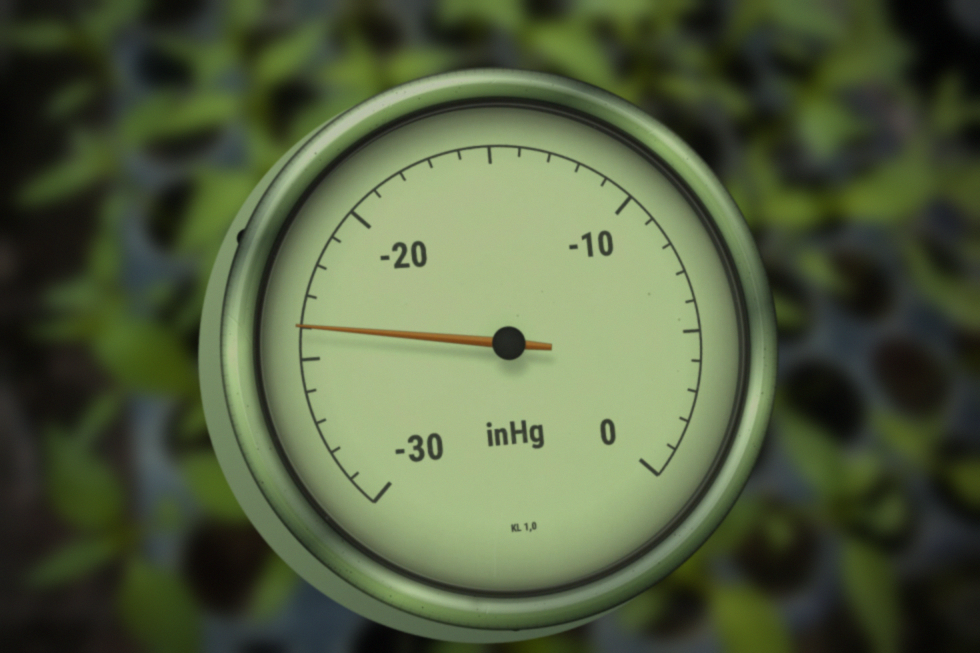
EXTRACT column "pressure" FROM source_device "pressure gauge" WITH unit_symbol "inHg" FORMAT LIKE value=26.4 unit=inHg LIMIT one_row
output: value=-24 unit=inHg
